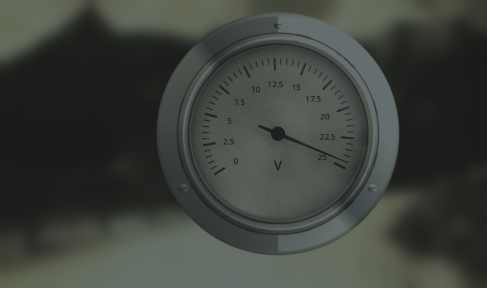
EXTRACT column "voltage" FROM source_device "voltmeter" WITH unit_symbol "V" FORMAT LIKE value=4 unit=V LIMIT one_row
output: value=24.5 unit=V
